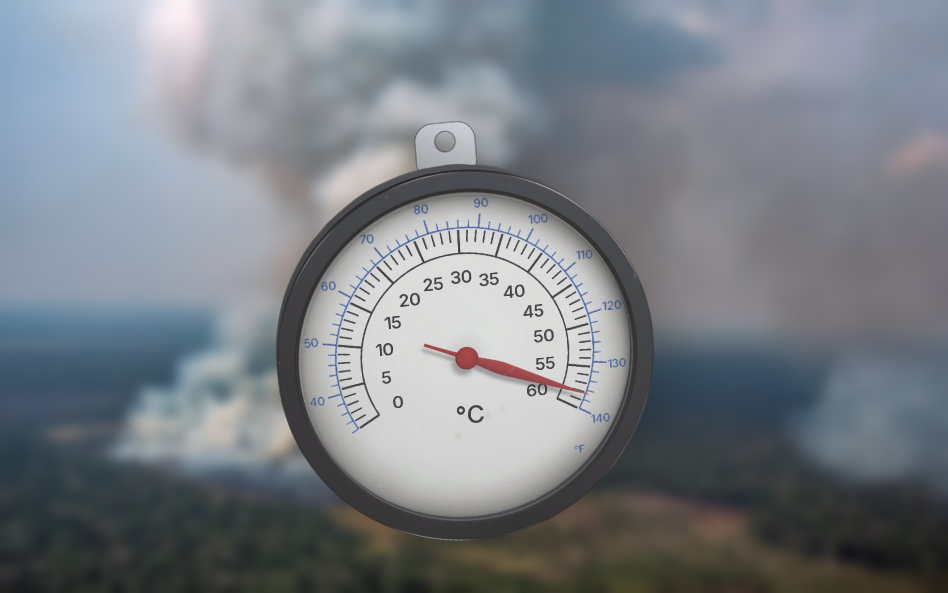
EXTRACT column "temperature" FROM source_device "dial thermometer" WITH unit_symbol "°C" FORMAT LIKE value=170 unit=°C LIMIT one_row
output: value=58 unit=°C
